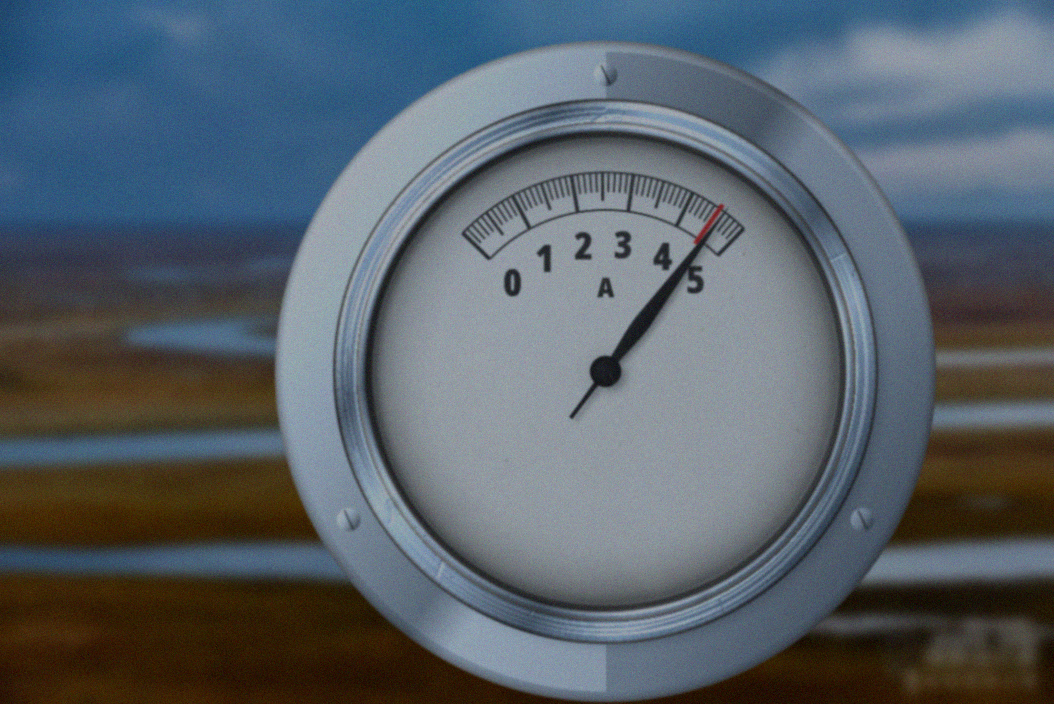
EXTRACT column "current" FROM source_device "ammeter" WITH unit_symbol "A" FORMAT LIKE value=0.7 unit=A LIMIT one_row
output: value=4.6 unit=A
